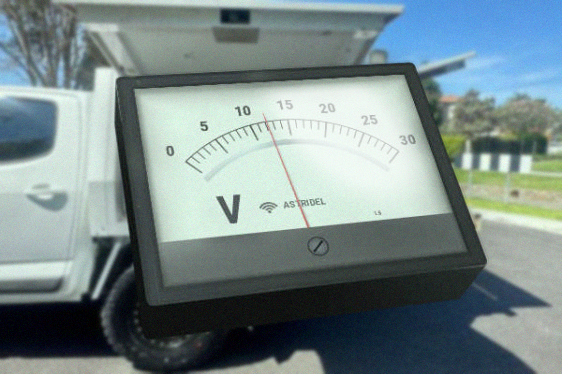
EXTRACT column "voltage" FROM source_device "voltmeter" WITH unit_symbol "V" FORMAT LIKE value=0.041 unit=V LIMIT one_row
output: value=12 unit=V
